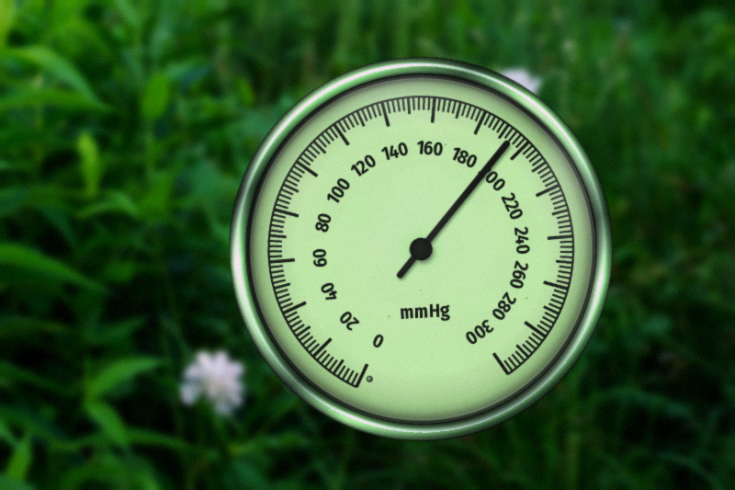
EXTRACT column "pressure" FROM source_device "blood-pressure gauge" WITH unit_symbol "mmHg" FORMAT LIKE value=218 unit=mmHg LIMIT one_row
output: value=194 unit=mmHg
